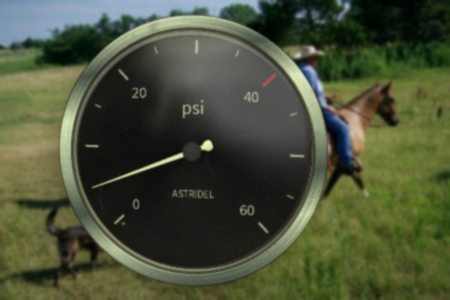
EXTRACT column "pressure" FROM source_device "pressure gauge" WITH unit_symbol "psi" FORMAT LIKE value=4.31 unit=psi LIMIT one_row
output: value=5 unit=psi
